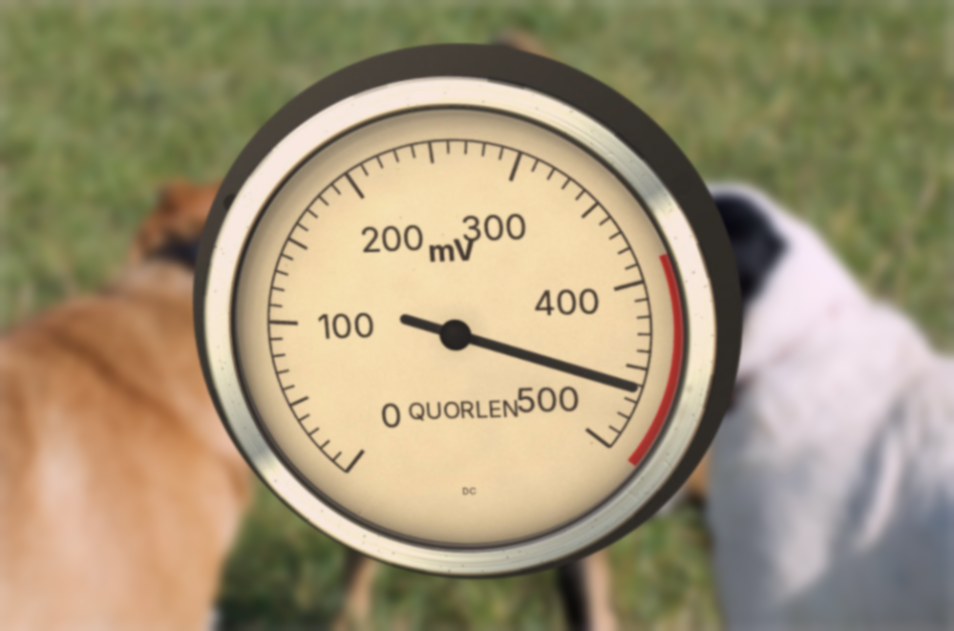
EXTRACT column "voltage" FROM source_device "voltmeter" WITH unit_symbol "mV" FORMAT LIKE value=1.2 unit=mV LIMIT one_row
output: value=460 unit=mV
